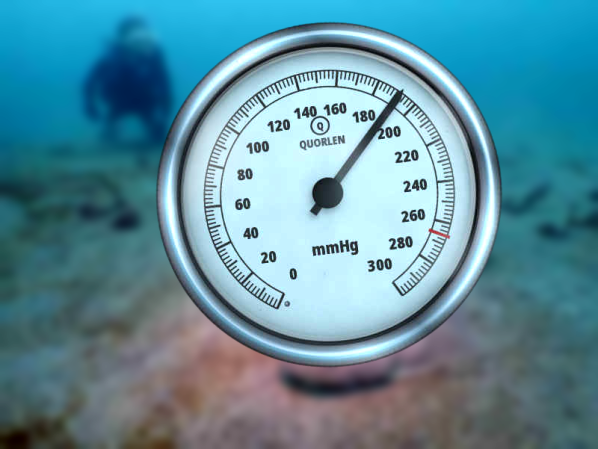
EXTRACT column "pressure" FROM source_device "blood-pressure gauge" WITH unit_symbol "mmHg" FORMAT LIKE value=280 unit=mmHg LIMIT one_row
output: value=192 unit=mmHg
